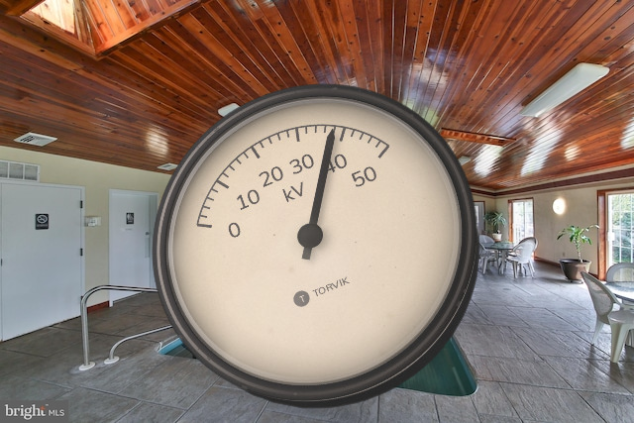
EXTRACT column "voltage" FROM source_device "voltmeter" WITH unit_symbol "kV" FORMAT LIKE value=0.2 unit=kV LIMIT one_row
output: value=38 unit=kV
